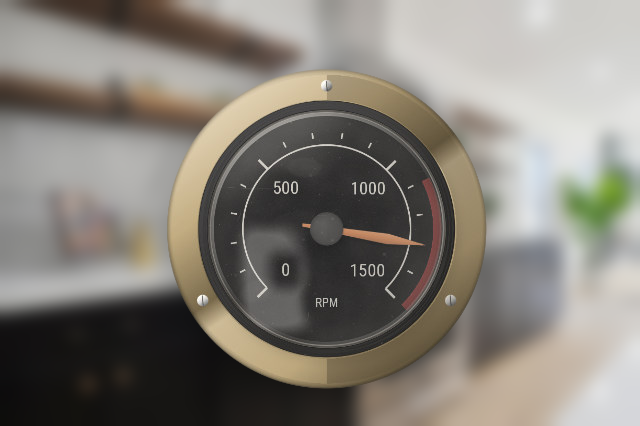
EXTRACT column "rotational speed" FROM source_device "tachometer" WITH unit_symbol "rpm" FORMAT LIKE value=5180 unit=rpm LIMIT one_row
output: value=1300 unit=rpm
